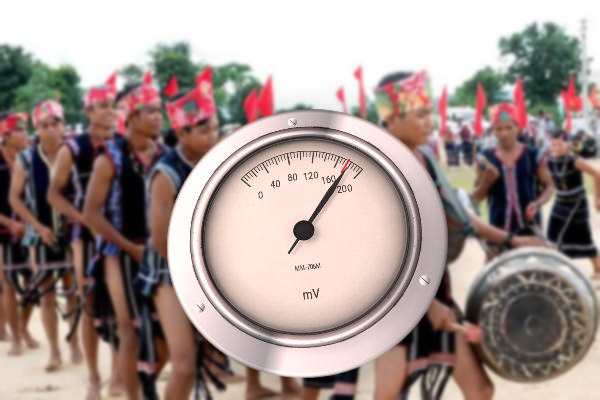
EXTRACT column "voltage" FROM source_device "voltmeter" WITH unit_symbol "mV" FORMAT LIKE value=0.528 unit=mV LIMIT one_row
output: value=180 unit=mV
